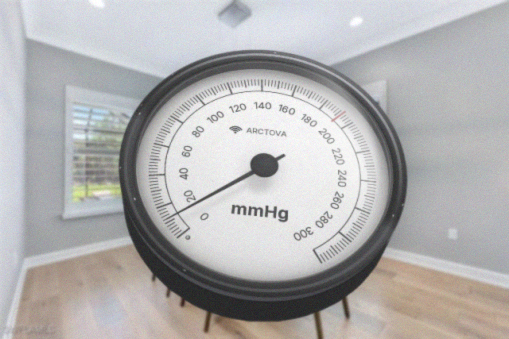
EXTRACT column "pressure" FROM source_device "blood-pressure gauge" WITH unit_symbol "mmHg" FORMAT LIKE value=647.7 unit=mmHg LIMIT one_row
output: value=10 unit=mmHg
